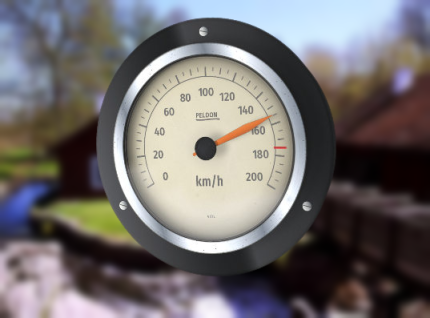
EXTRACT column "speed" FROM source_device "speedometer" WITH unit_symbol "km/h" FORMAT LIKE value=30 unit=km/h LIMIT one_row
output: value=155 unit=km/h
